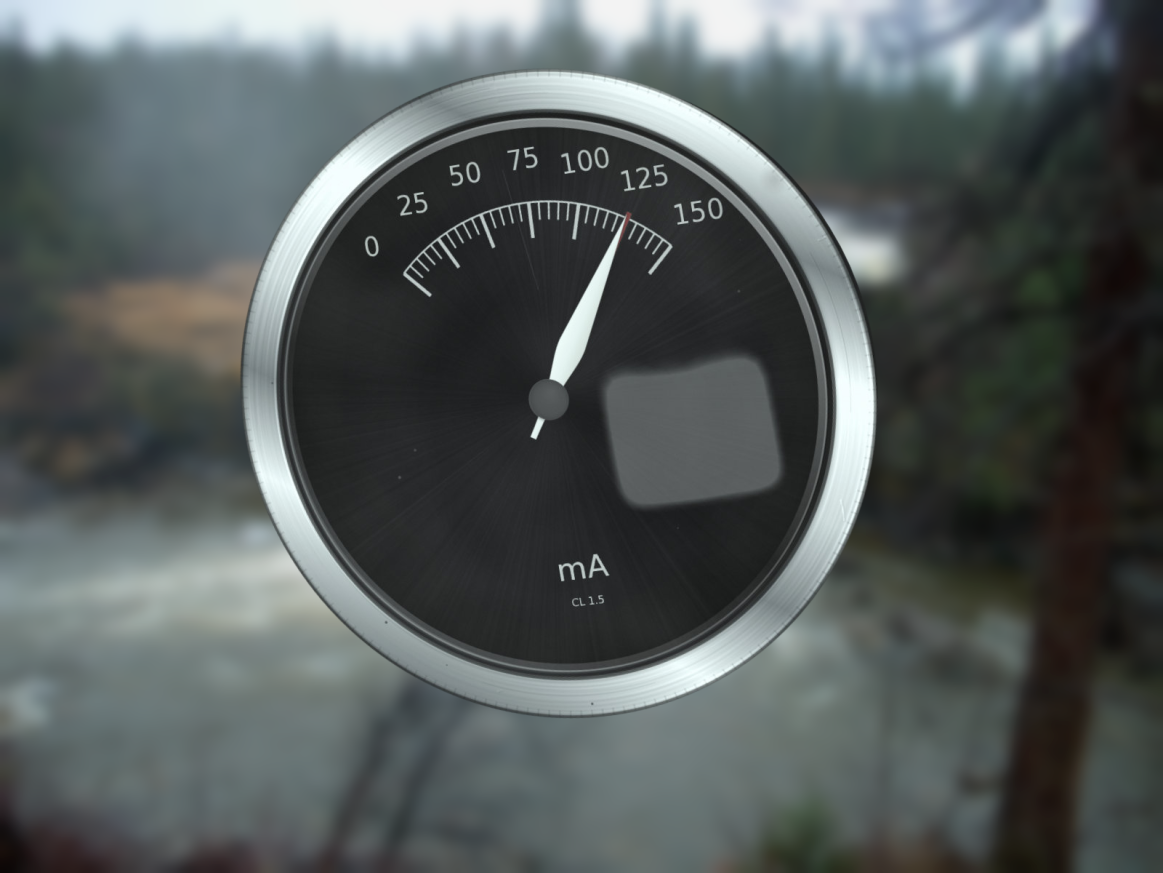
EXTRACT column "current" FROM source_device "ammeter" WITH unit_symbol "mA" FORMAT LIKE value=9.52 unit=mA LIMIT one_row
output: value=125 unit=mA
